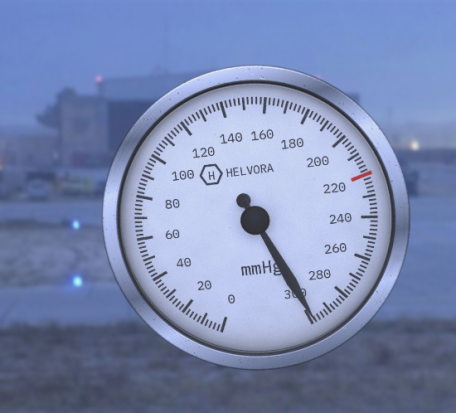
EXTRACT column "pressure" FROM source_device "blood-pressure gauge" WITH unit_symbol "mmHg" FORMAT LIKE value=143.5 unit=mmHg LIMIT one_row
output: value=298 unit=mmHg
